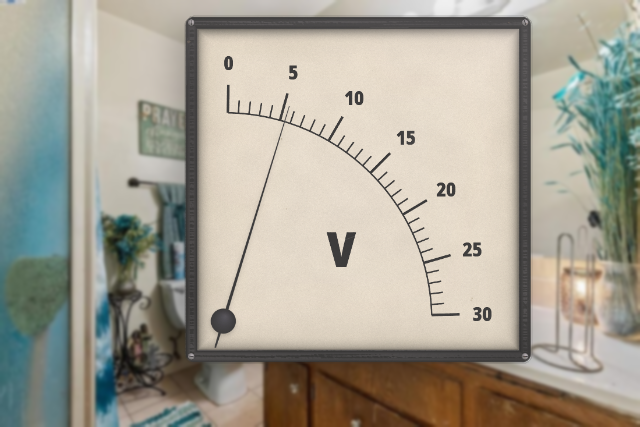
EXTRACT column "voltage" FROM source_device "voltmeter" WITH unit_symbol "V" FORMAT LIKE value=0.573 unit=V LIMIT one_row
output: value=5.5 unit=V
